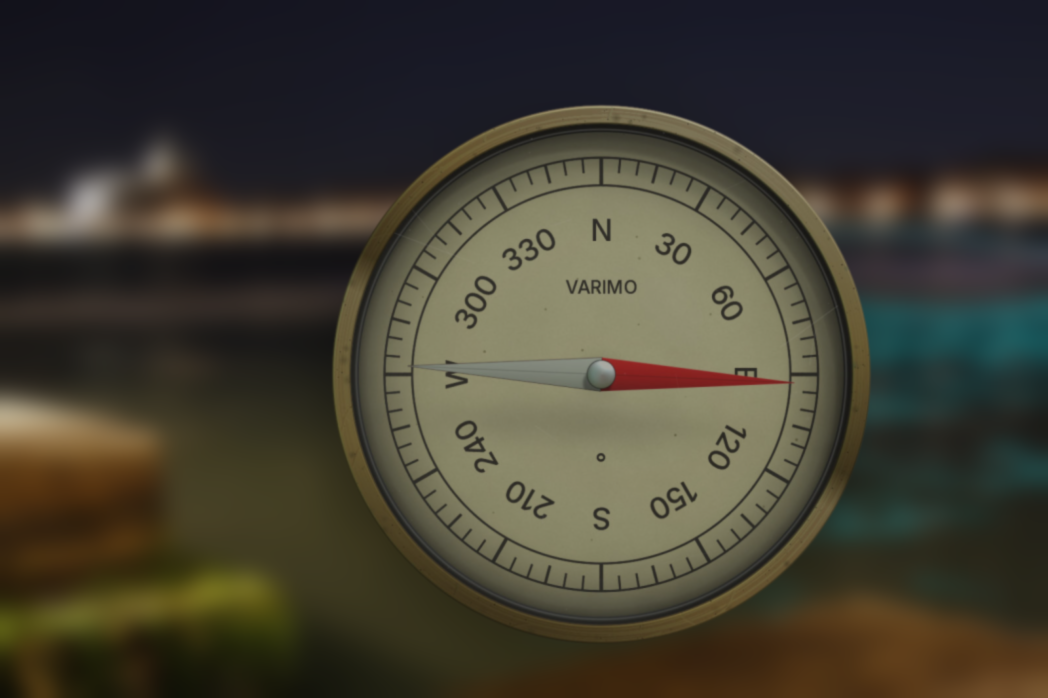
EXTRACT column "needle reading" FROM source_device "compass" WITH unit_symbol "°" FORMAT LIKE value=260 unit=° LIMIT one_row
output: value=92.5 unit=°
